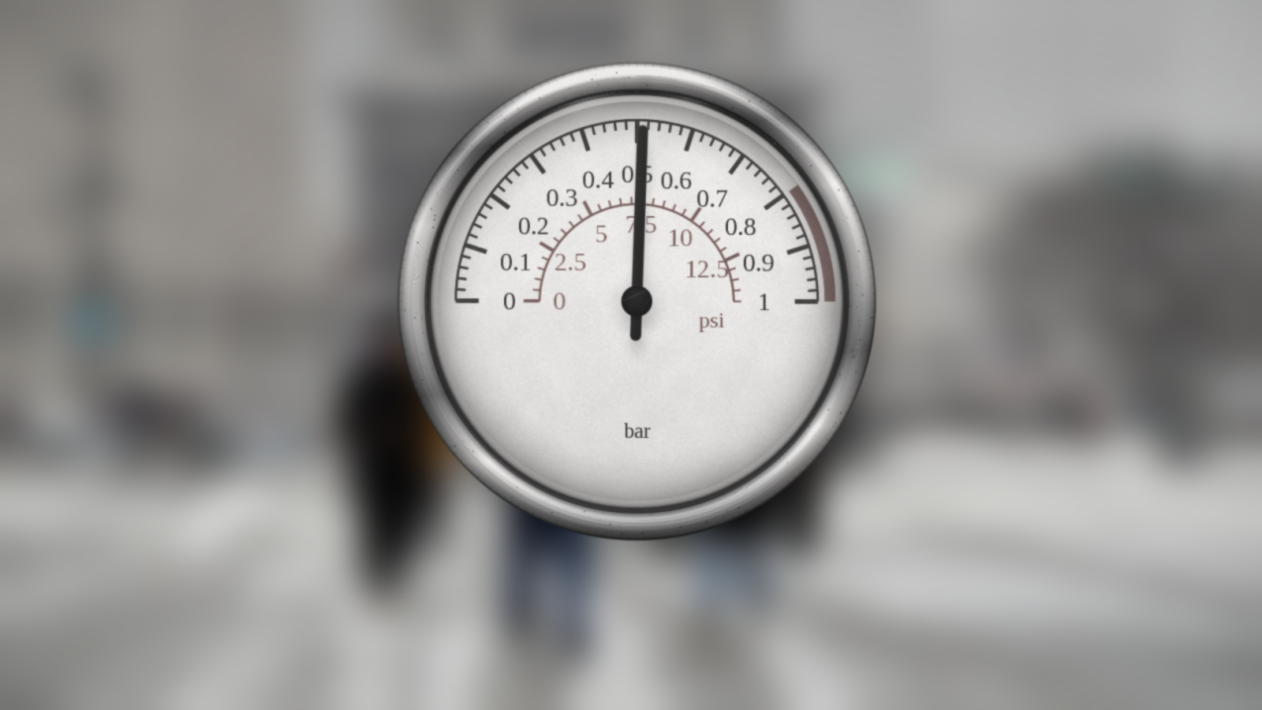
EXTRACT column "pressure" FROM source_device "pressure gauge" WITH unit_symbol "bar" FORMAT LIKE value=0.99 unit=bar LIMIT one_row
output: value=0.51 unit=bar
